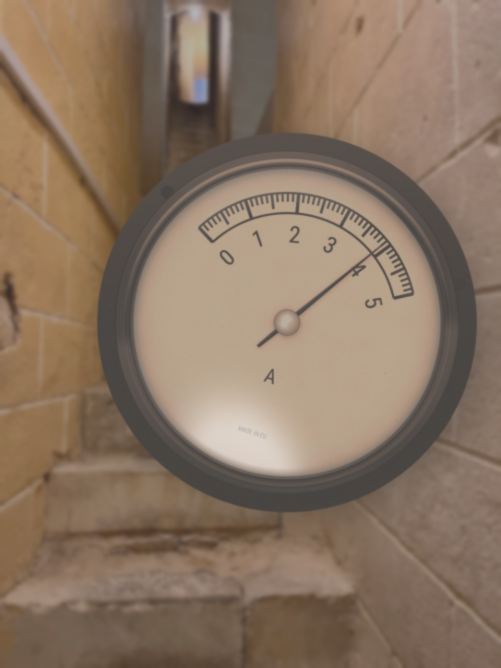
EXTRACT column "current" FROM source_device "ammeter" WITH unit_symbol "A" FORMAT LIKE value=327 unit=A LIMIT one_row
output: value=3.9 unit=A
